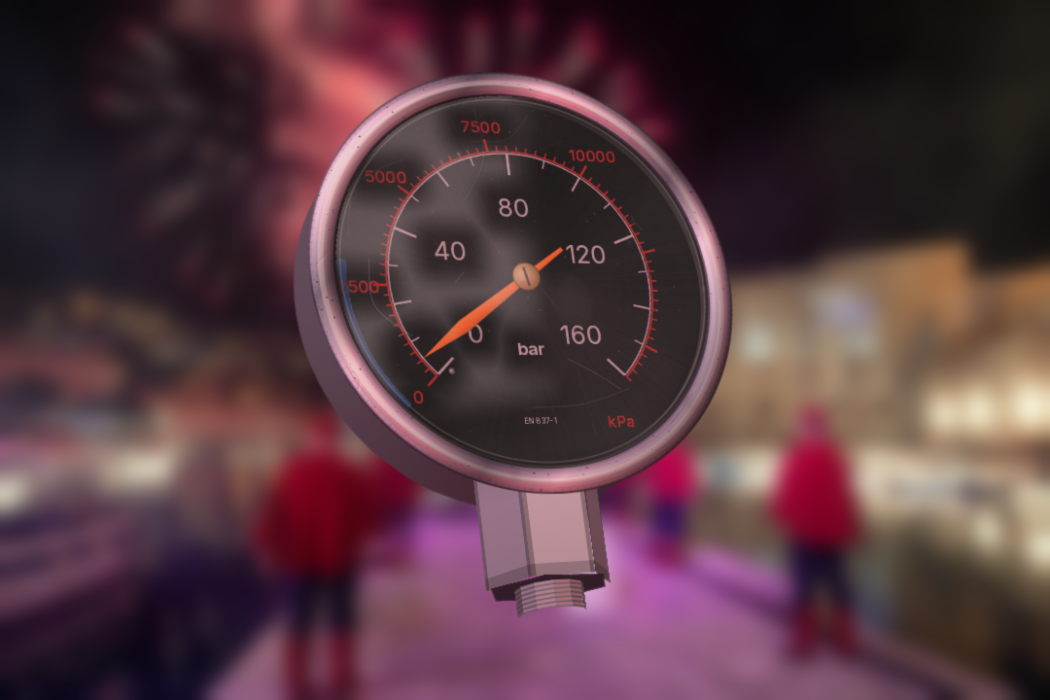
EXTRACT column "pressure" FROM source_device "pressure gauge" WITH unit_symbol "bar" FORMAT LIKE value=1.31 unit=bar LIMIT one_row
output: value=5 unit=bar
